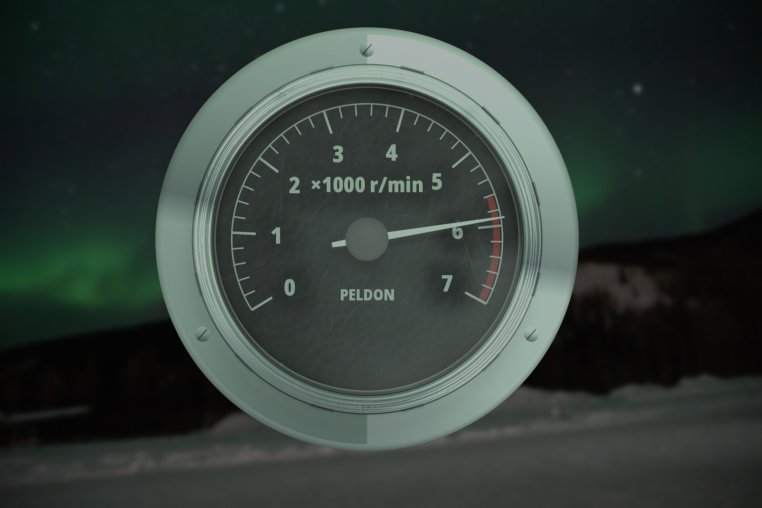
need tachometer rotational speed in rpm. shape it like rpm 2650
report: rpm 5900
